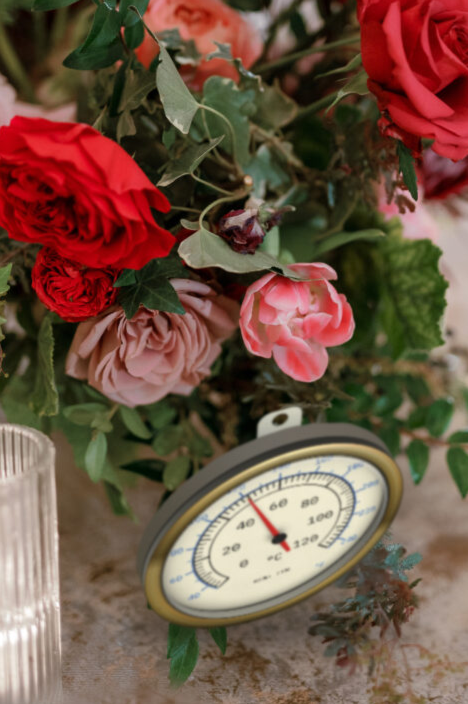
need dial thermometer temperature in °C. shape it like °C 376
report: °C 50
